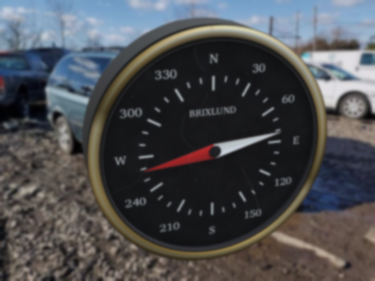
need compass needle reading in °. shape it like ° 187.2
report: ° 260
